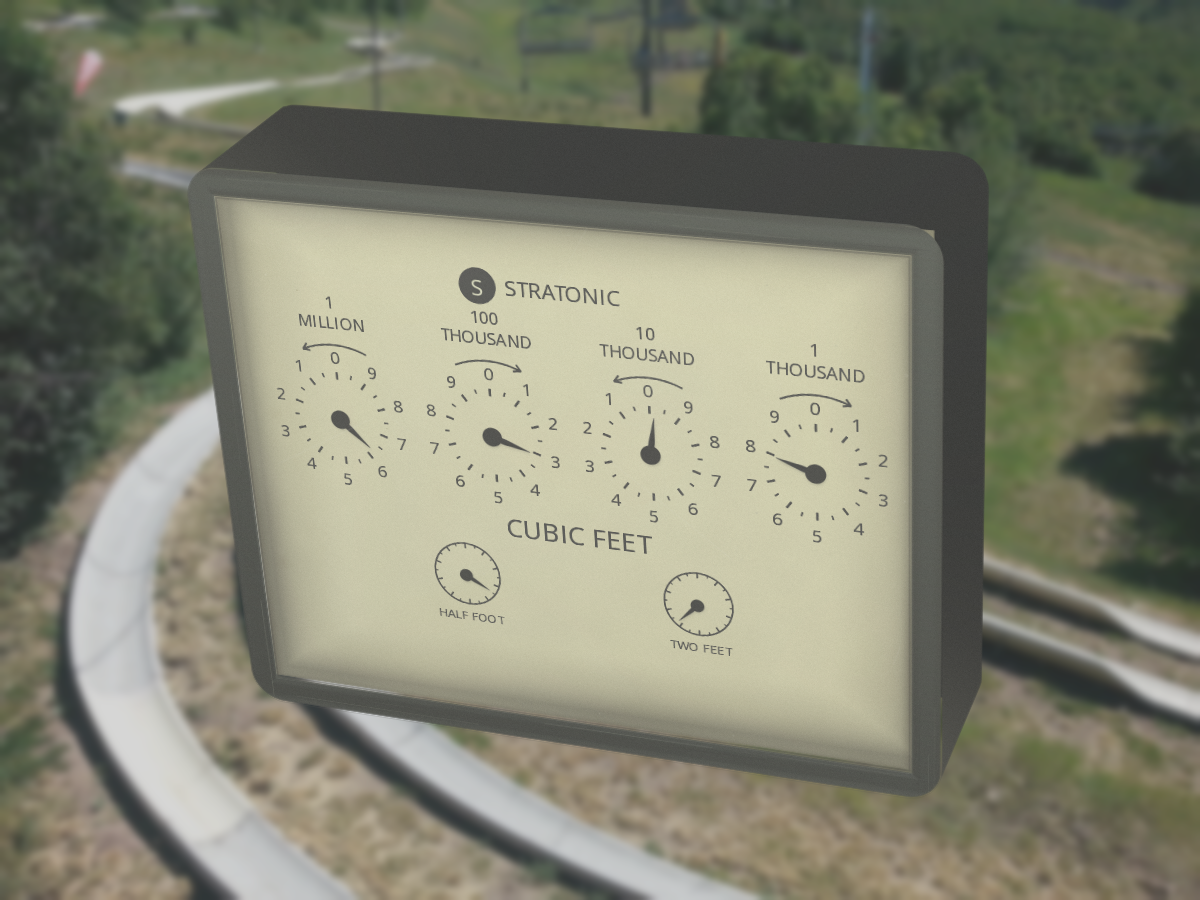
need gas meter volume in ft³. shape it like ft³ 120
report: ft³ 629800
